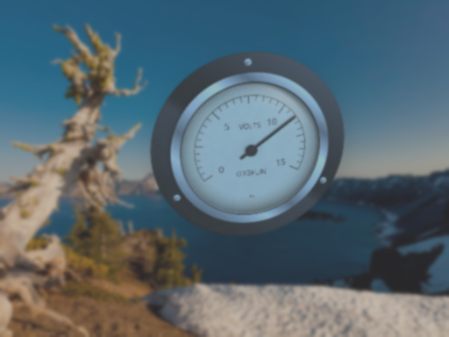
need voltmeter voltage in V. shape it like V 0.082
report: V 11
